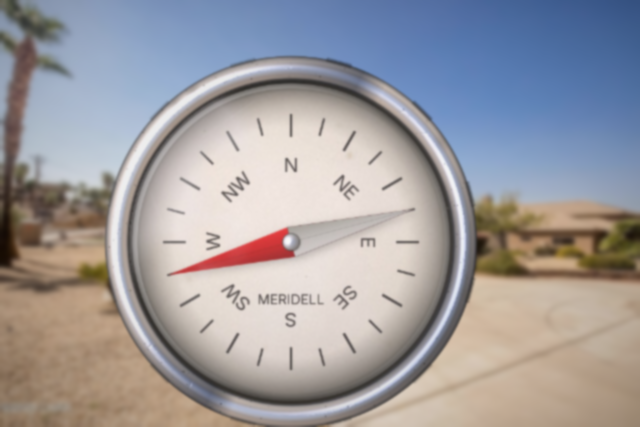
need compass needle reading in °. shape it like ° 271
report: ° 255
